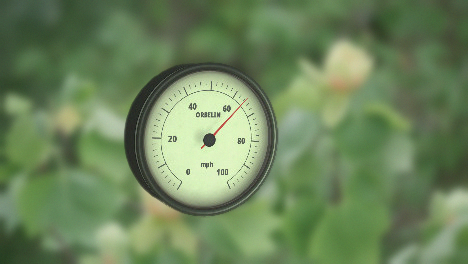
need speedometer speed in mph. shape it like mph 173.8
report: mph 64
